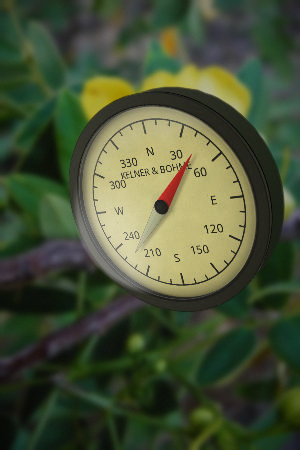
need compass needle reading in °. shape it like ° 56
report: ° 45
